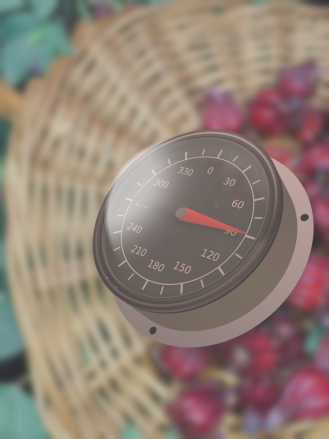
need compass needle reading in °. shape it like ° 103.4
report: ° 90
